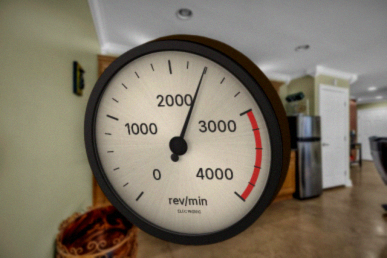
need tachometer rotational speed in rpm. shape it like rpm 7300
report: rpm 2400
